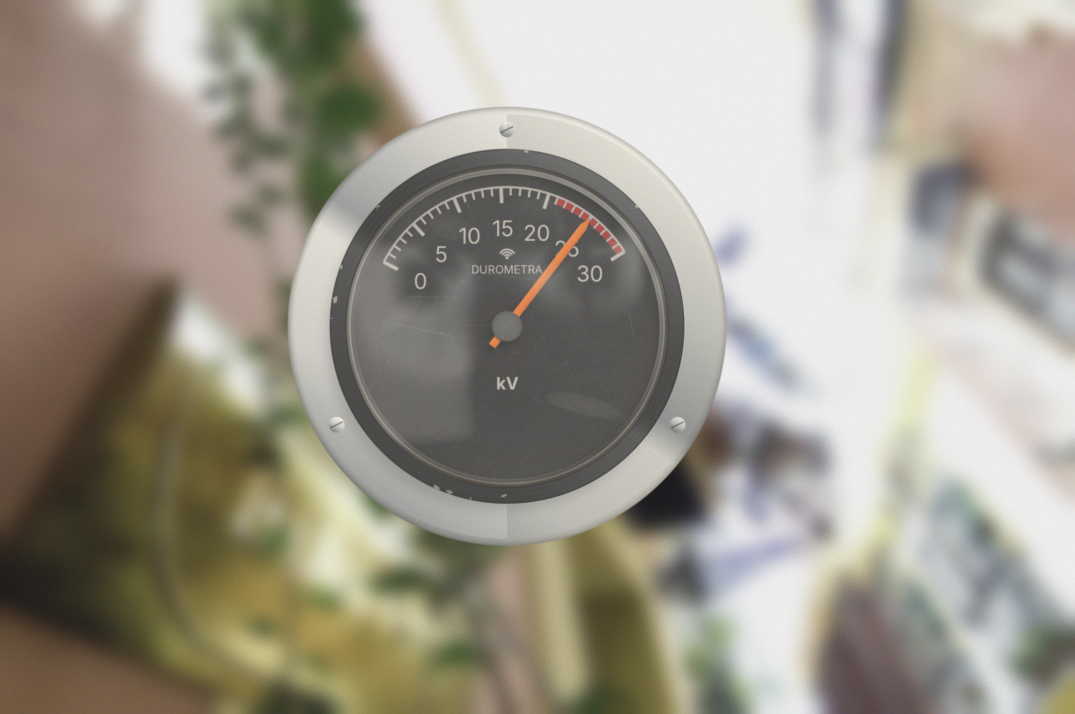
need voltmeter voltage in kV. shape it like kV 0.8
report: kV 25
